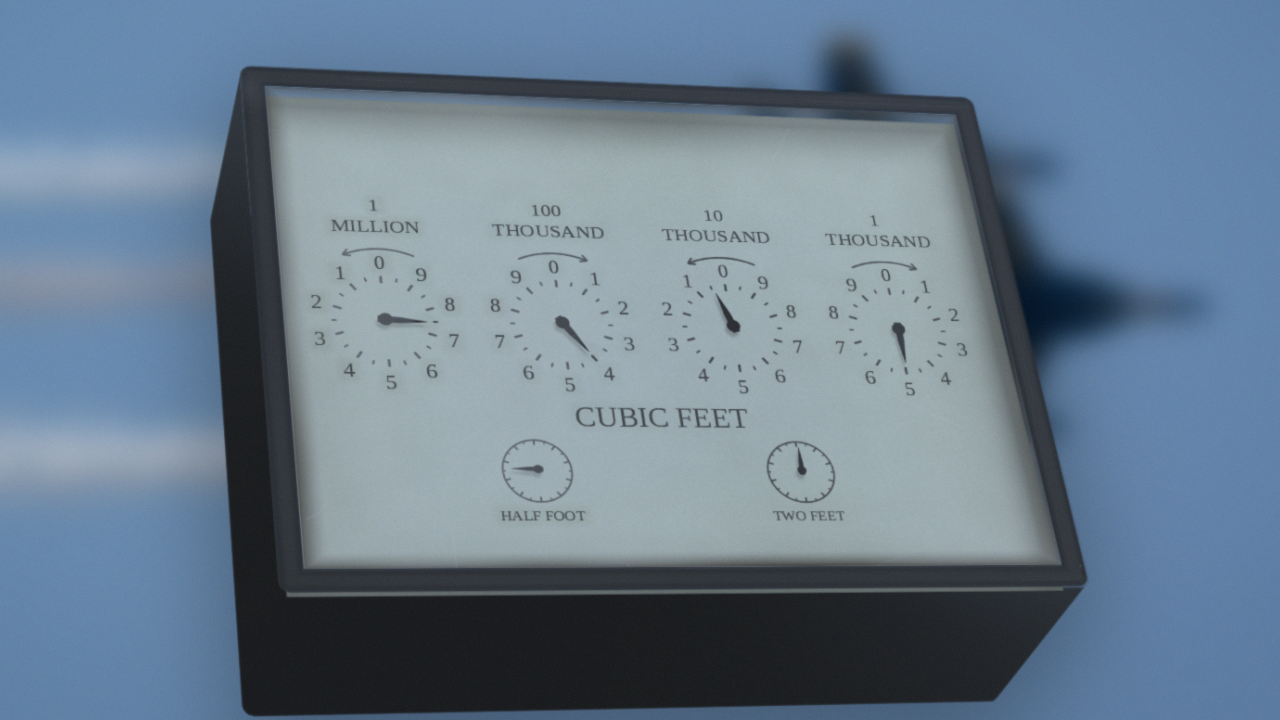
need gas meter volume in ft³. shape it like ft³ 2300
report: ft³ 740500
